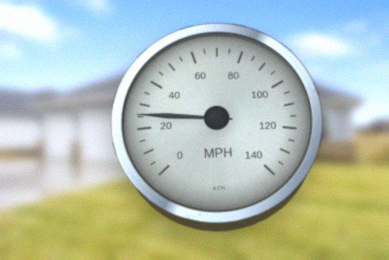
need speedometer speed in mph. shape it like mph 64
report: mph 25
